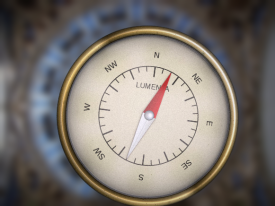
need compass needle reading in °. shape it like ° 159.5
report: ° 20
